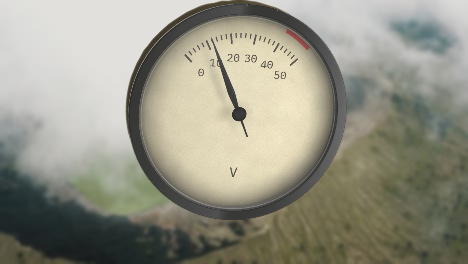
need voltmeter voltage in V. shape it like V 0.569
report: V 12
